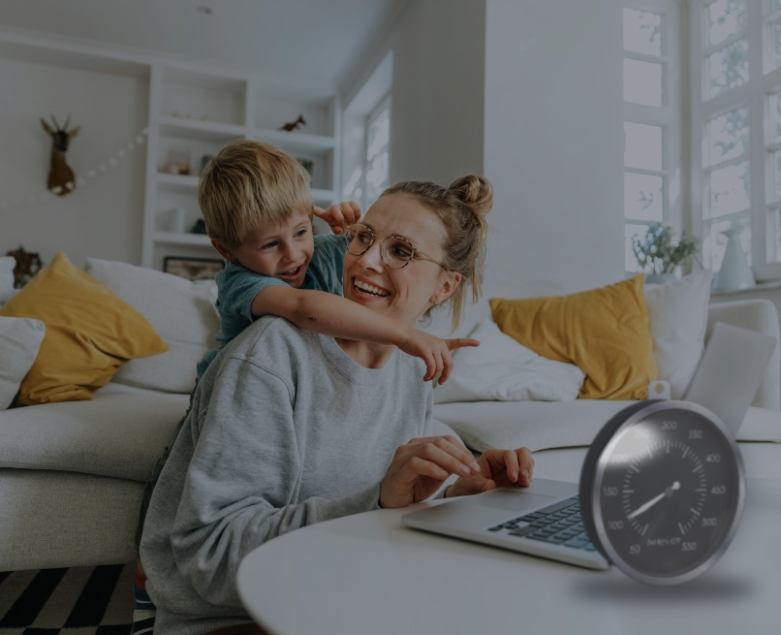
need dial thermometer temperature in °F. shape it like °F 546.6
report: °F 100
